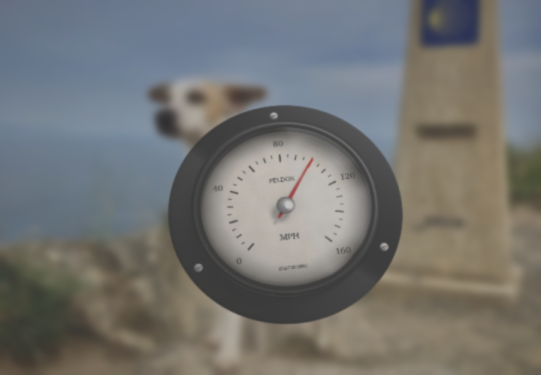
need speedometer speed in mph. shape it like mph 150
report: mph 100
